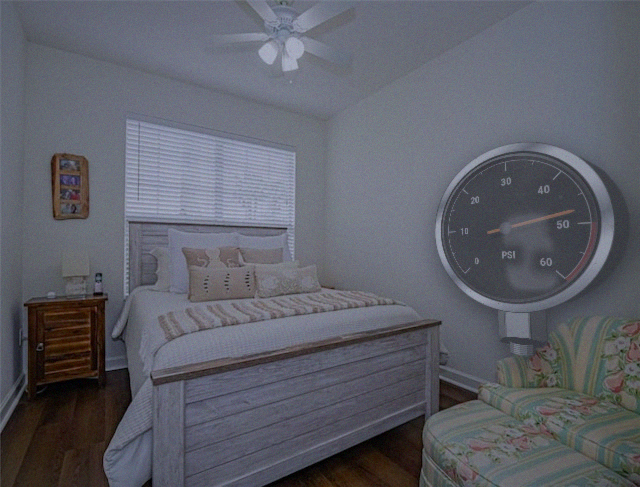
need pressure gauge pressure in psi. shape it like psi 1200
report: psi 47.5
